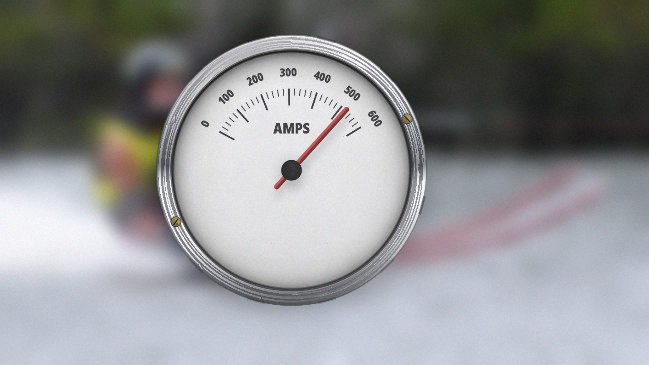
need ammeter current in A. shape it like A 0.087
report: A 520
